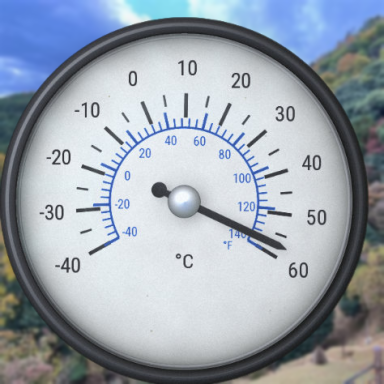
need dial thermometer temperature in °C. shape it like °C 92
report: °C 57.5
